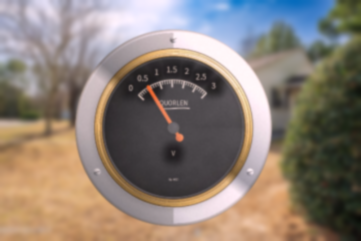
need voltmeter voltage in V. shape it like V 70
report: V 0.5
